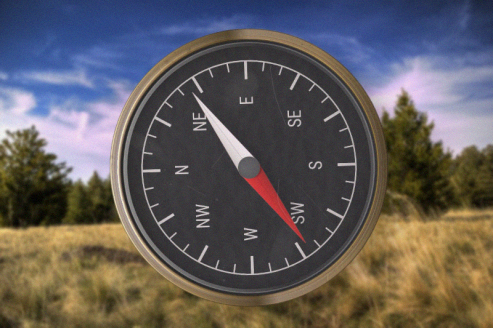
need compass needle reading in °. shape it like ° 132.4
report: ° 235
